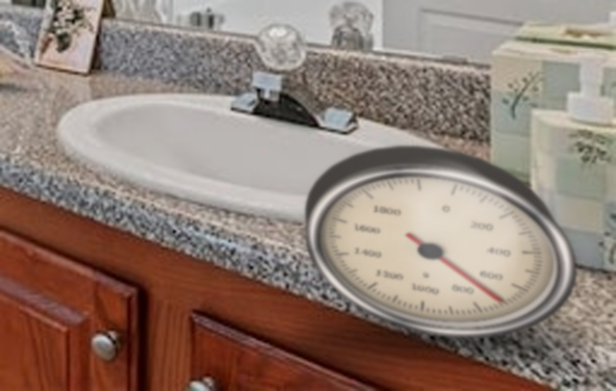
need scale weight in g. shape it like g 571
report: g 700
